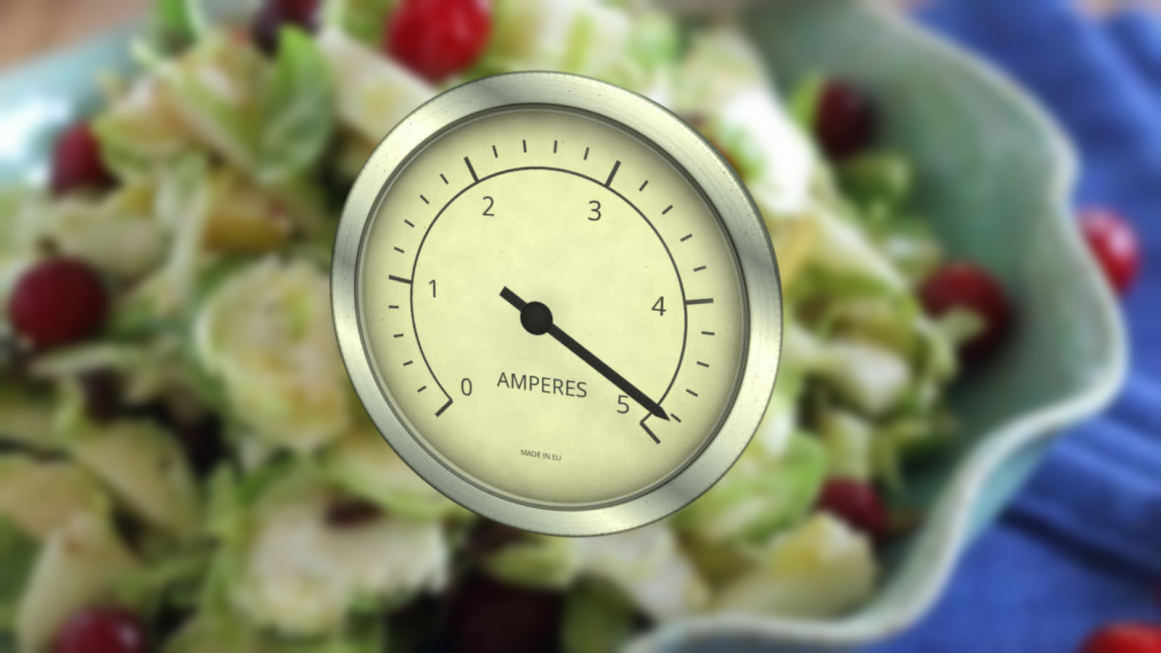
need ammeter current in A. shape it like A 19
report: A 4.8
